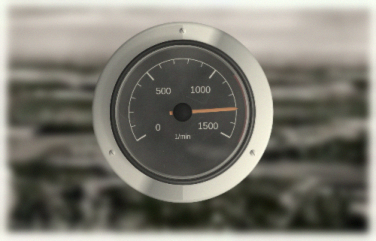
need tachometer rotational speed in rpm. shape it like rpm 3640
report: rpm 1300
